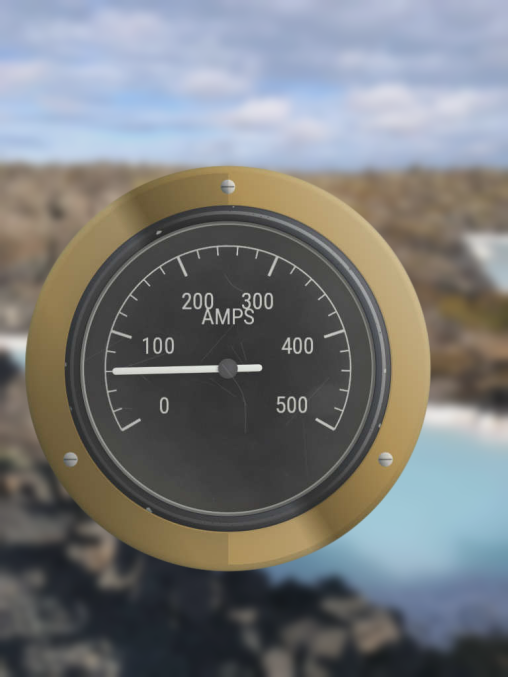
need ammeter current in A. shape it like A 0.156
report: A 60
